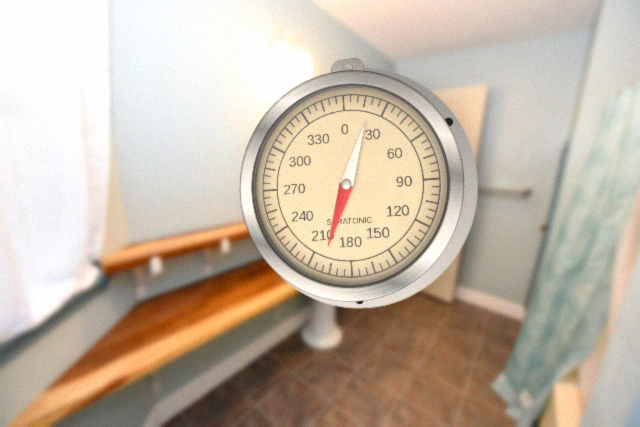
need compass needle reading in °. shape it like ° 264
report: ° 200
